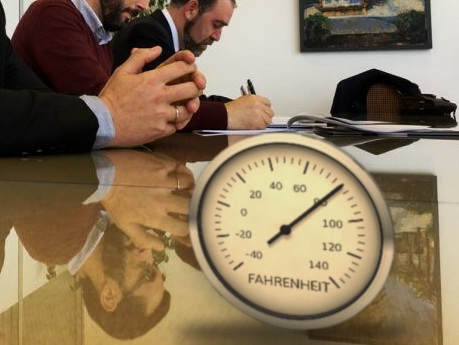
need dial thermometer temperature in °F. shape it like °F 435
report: °F 80
